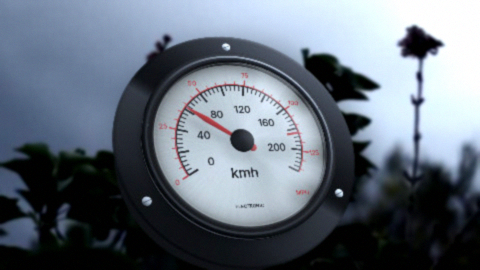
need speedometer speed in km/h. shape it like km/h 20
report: km/h 60
